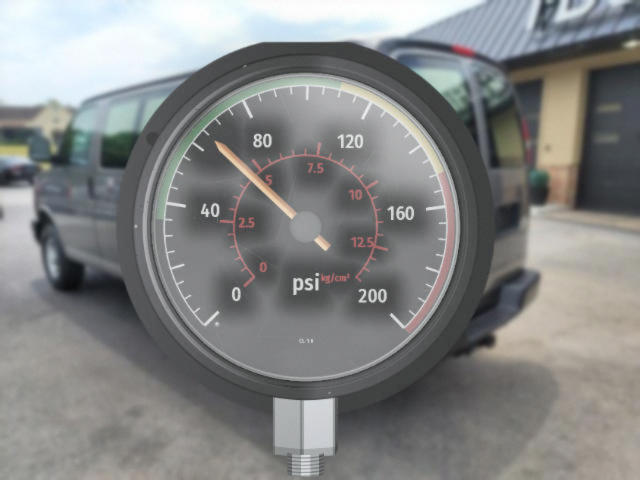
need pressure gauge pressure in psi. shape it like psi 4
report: psi 65
